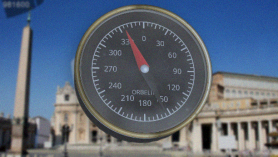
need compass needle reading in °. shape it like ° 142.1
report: ° 335
